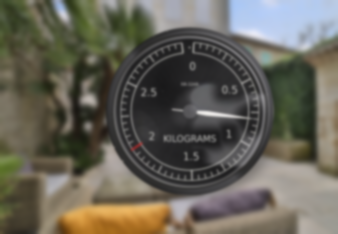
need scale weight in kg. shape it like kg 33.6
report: kg 0.8
